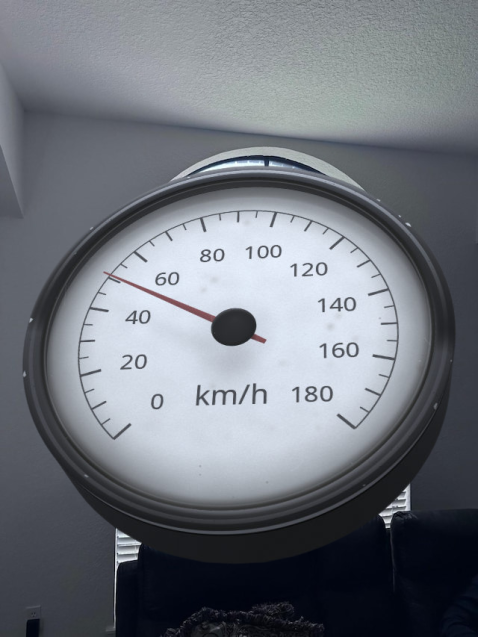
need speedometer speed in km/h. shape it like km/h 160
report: km/h 50
